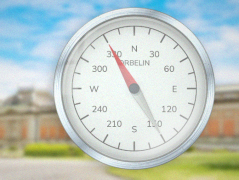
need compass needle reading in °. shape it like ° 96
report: ° 330
